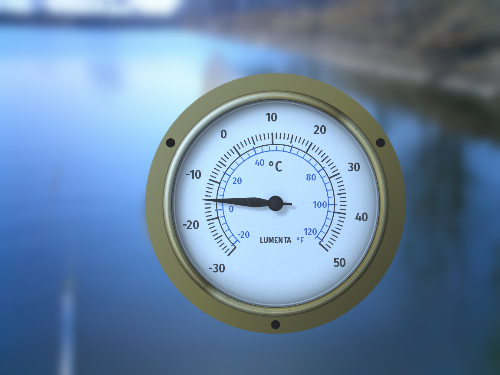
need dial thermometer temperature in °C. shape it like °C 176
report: °C -15
